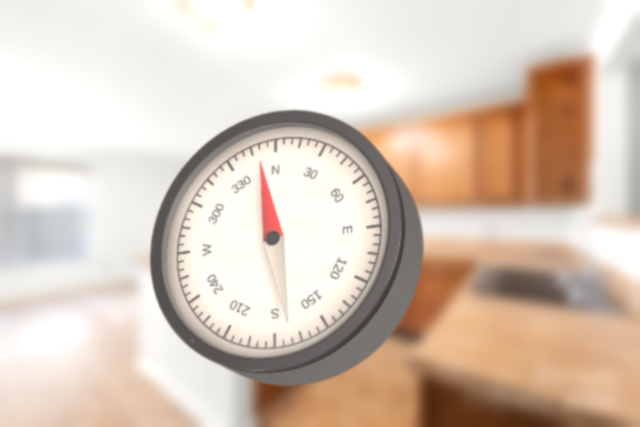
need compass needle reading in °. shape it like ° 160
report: ° 350
